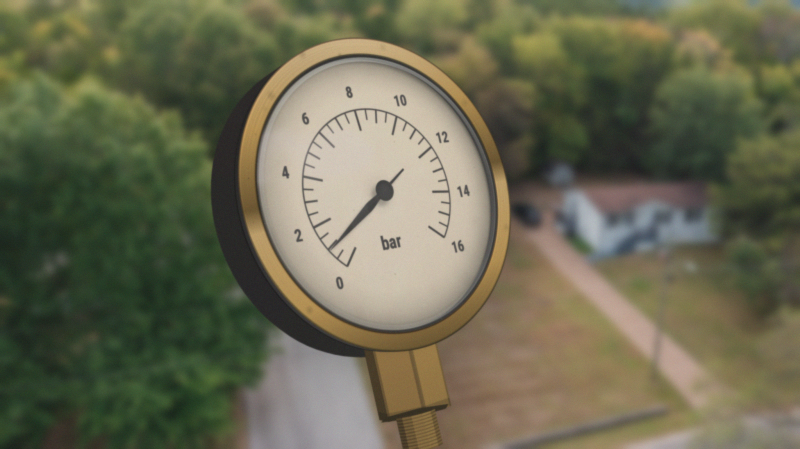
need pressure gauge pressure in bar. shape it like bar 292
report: bar 1
